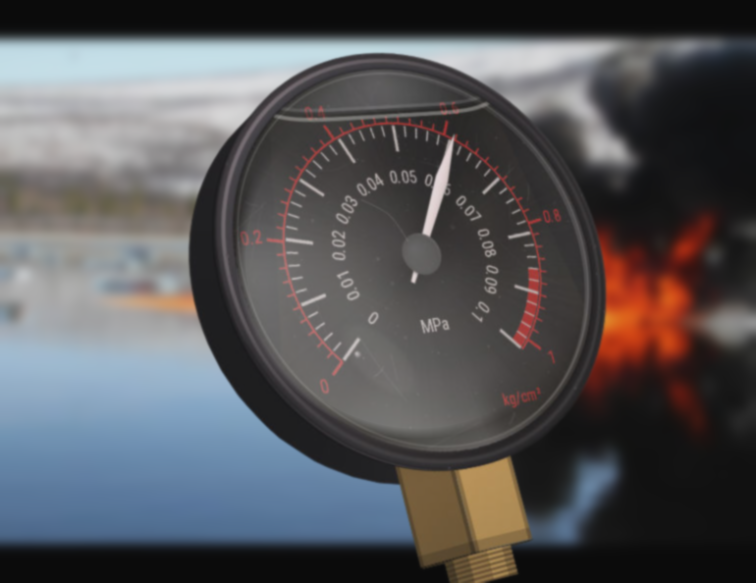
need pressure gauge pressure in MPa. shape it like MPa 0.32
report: MPa 0.06
